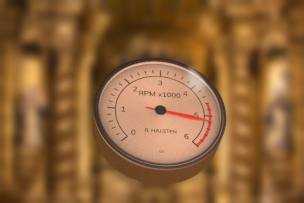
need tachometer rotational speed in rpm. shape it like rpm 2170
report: rpm 5200
